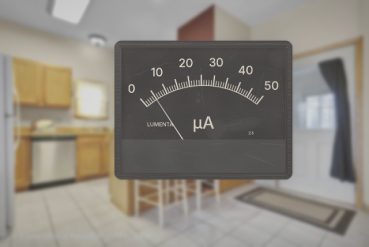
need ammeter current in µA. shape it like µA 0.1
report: µA 5
